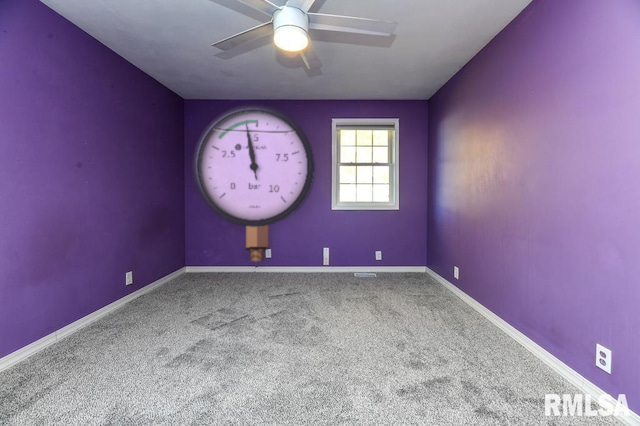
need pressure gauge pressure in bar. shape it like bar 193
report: bar 4.5
